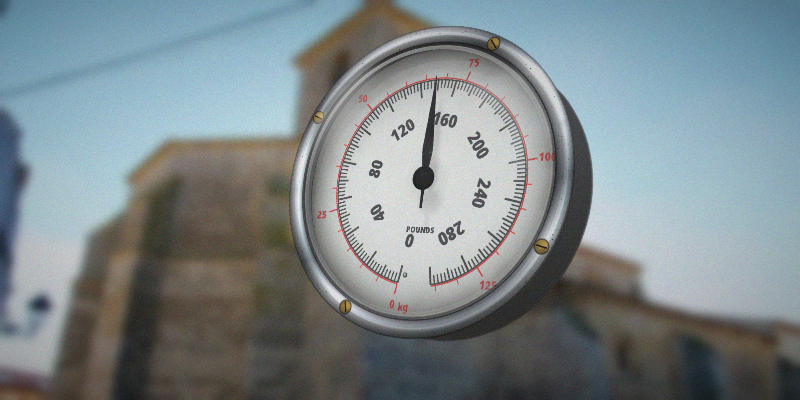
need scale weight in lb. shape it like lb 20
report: lb 150
